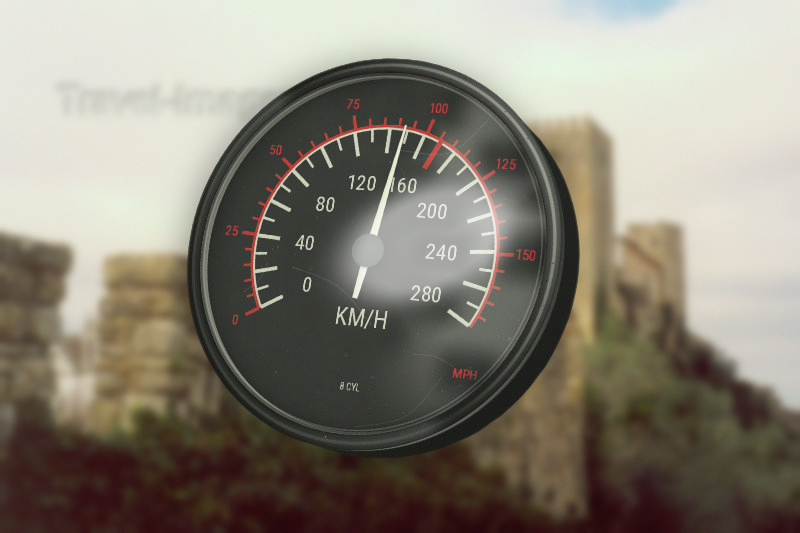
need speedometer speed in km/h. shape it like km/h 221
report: km/h 150
